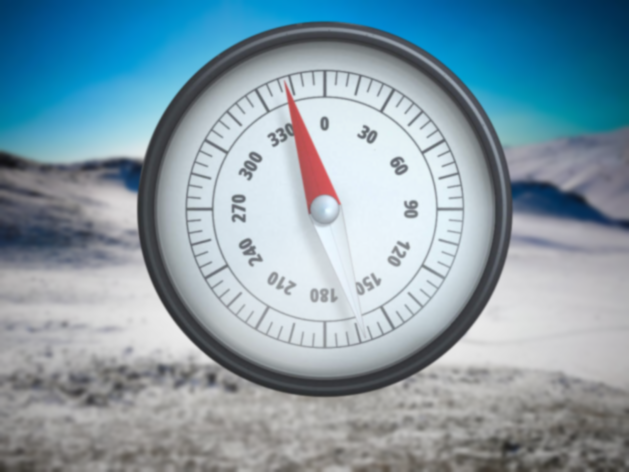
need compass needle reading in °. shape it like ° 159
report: ° 342.5
